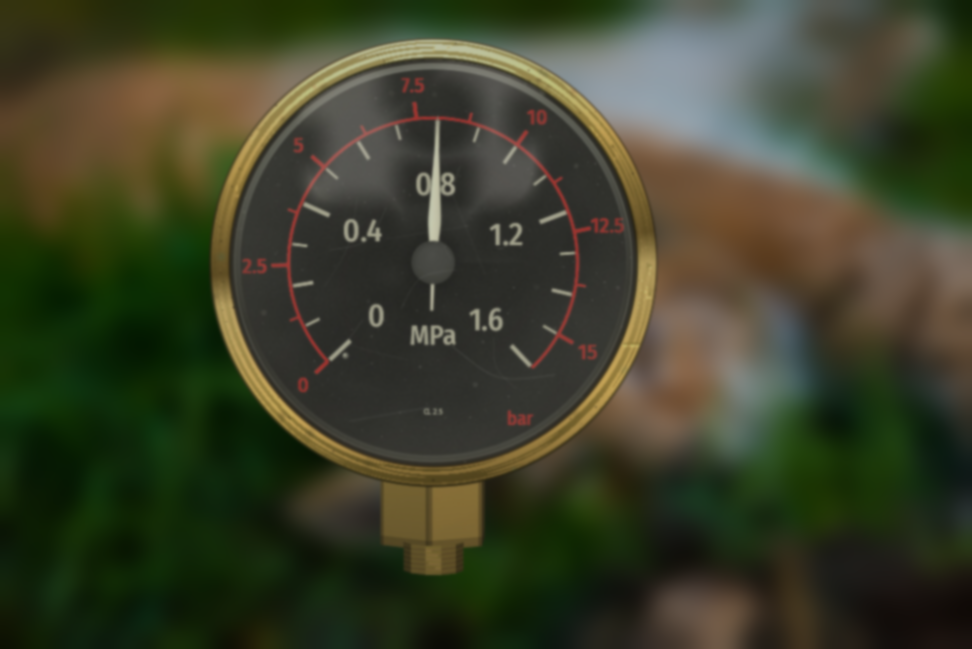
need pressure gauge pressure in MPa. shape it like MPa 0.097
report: MPa 0.8
